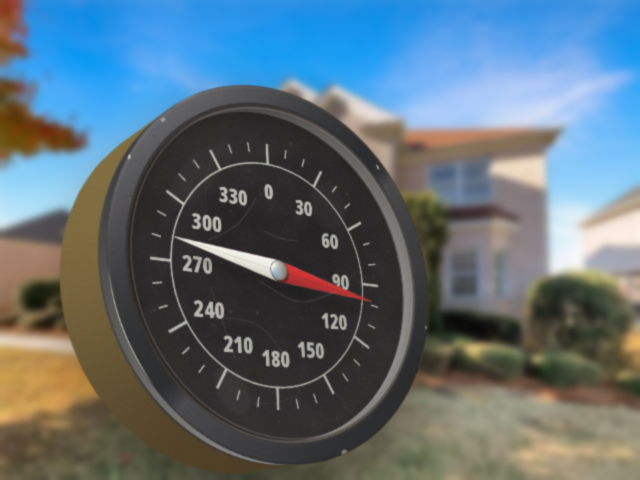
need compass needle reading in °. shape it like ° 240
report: ° 100
